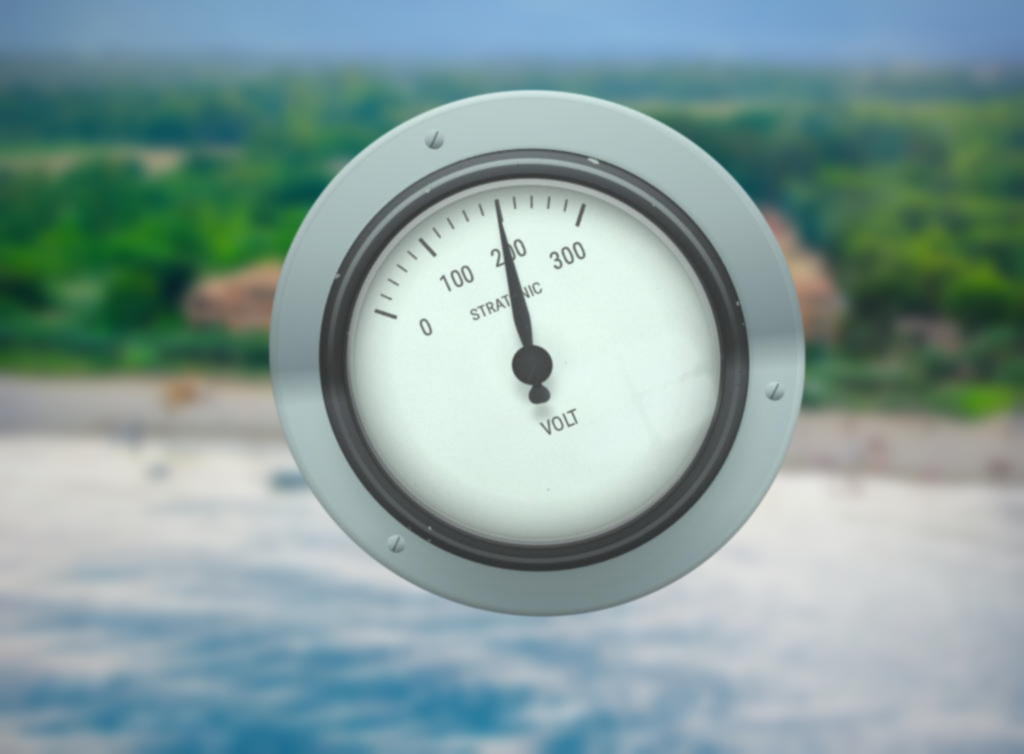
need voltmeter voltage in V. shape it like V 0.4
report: V 200
